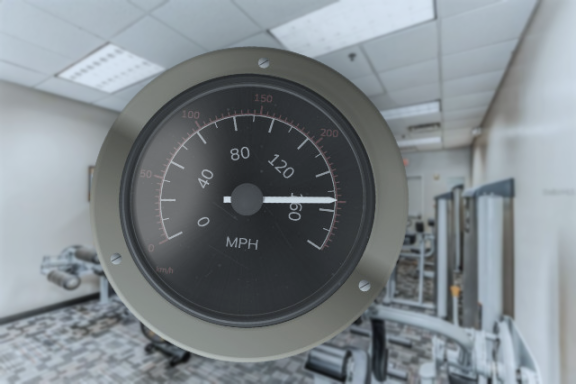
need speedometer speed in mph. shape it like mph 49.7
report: mph 155
